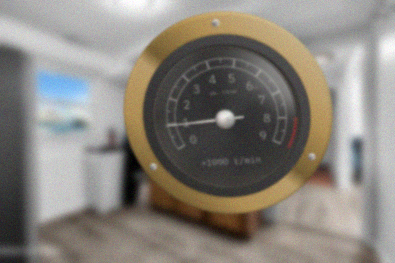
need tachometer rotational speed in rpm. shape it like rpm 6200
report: rpm 1000
